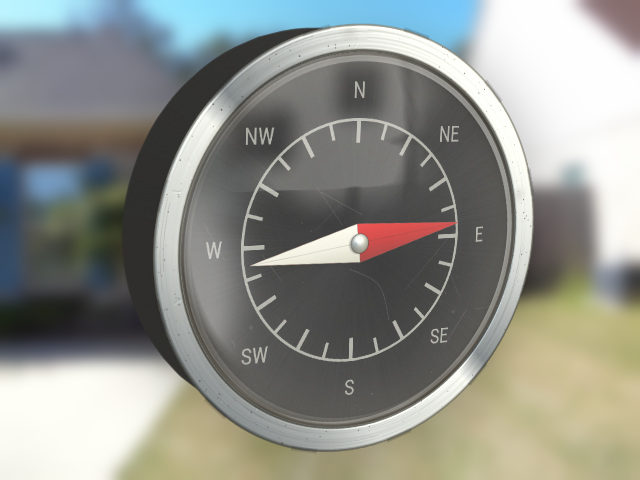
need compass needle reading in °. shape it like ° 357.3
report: ° 82.5
